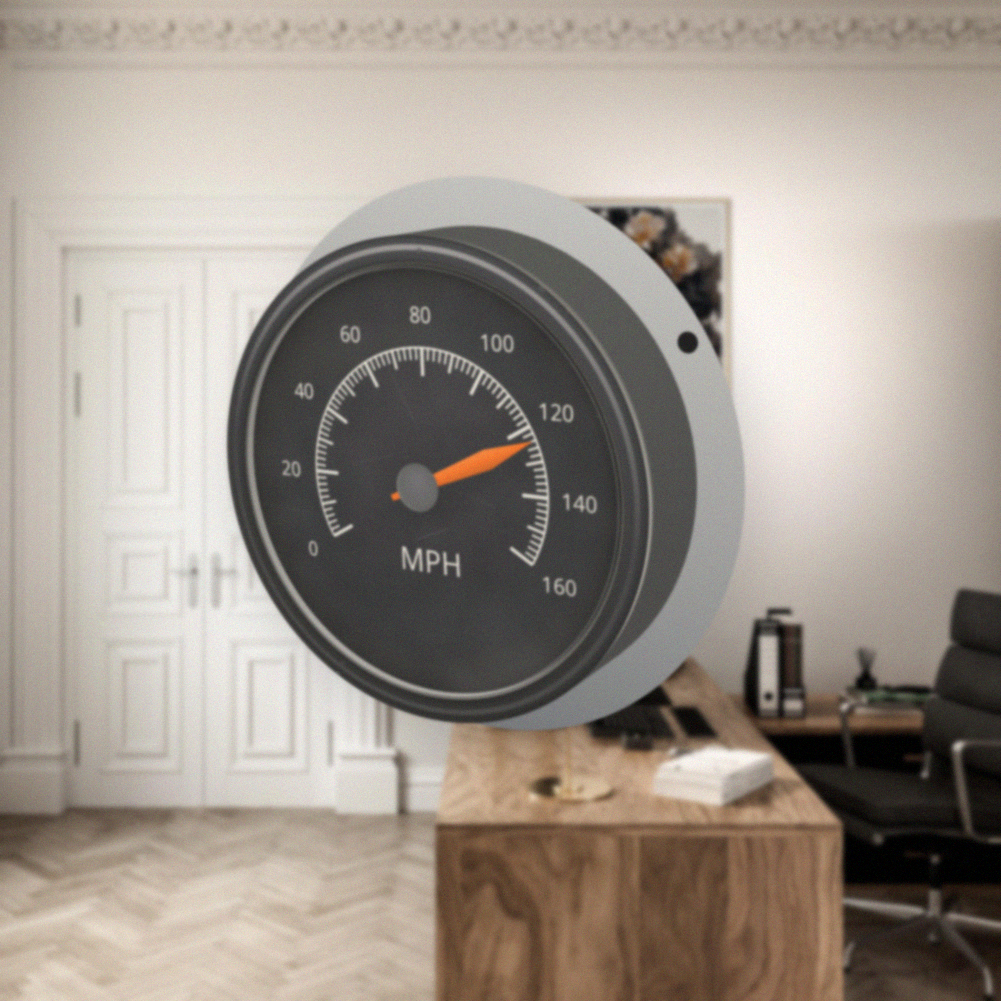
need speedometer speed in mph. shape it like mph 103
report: mph 124
